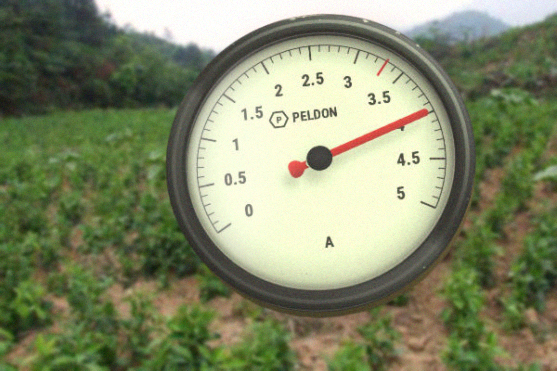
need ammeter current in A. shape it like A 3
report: A 4
